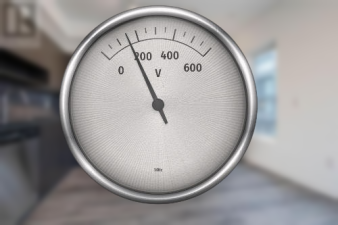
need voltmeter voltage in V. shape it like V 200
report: V 150
